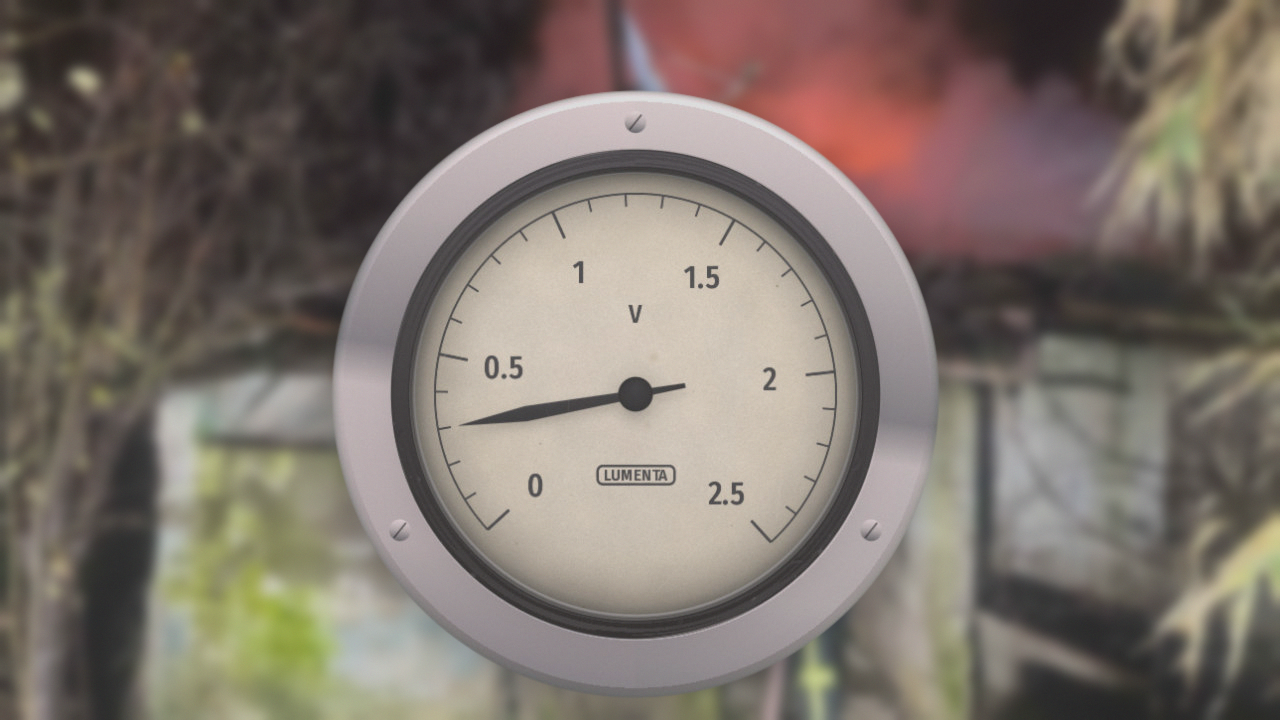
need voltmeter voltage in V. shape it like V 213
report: V 0.3
